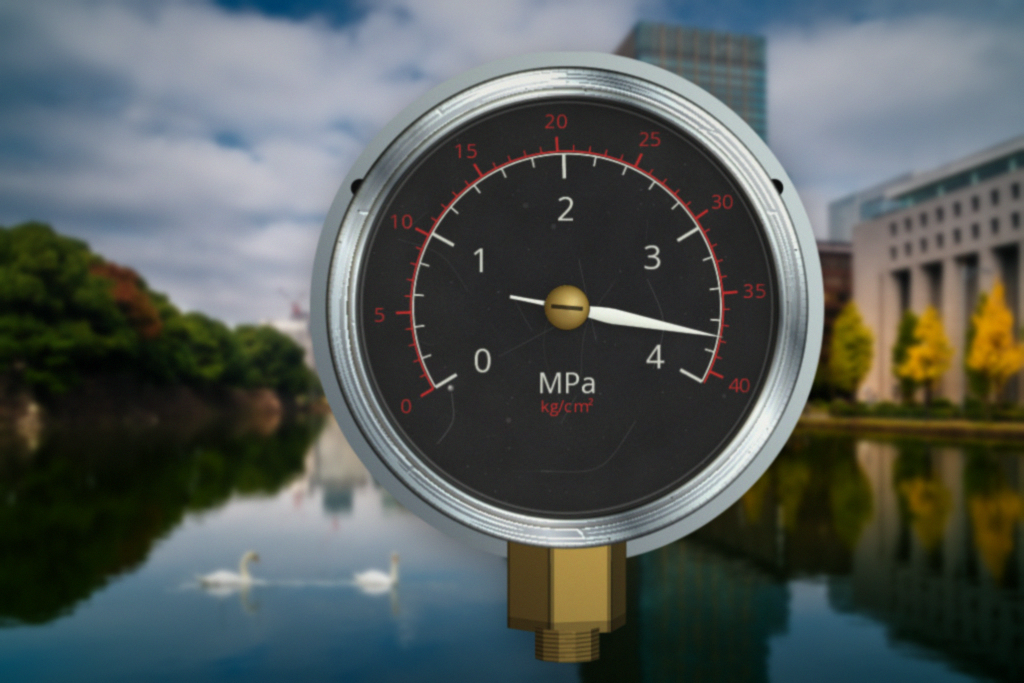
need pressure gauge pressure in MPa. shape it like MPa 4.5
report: MPa 3.7
